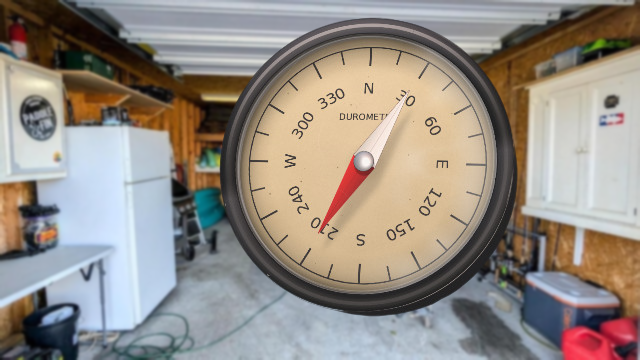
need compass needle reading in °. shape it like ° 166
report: ° 210
